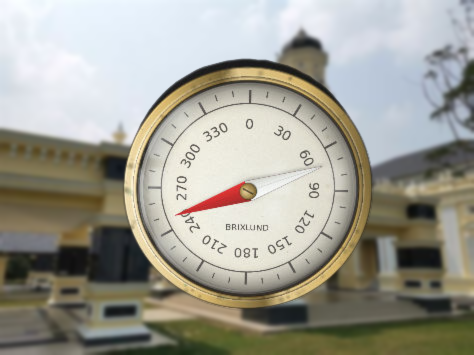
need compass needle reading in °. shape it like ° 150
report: ° 250
